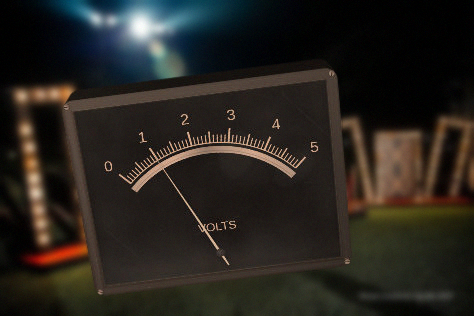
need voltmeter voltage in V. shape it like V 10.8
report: V 1
